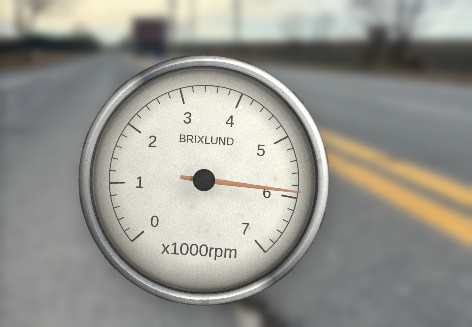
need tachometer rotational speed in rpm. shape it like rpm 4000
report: rpm 5900
